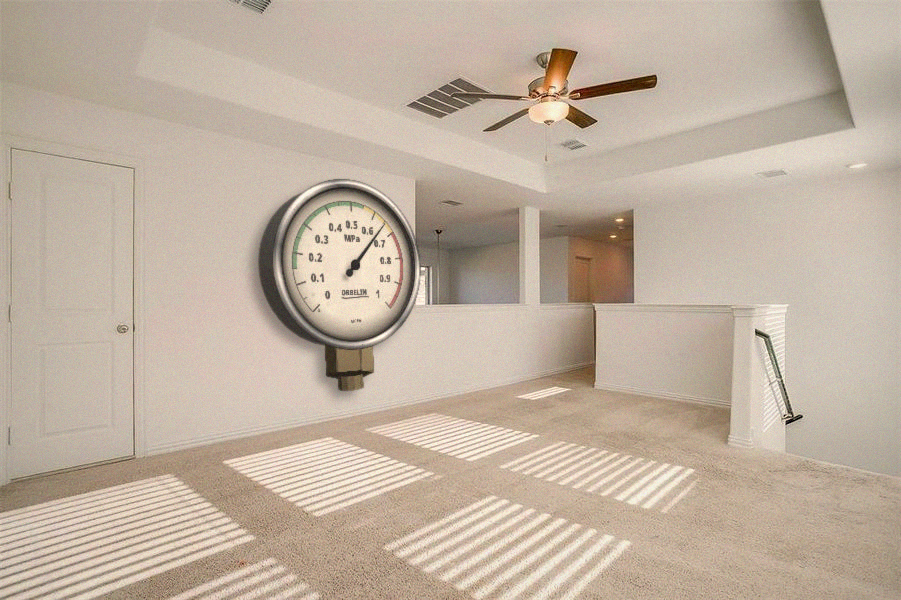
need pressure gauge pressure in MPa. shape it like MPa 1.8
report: MPa 0.65
